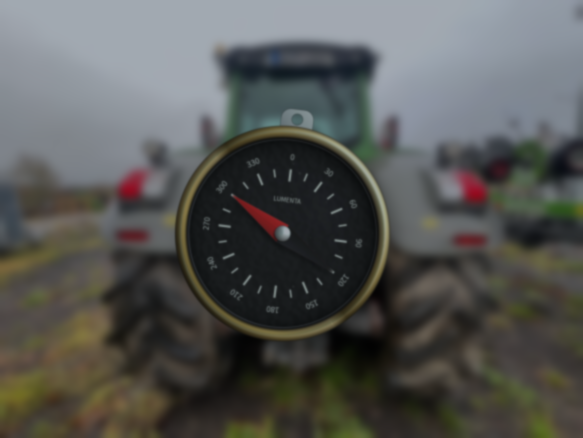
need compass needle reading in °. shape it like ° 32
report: ° 300
